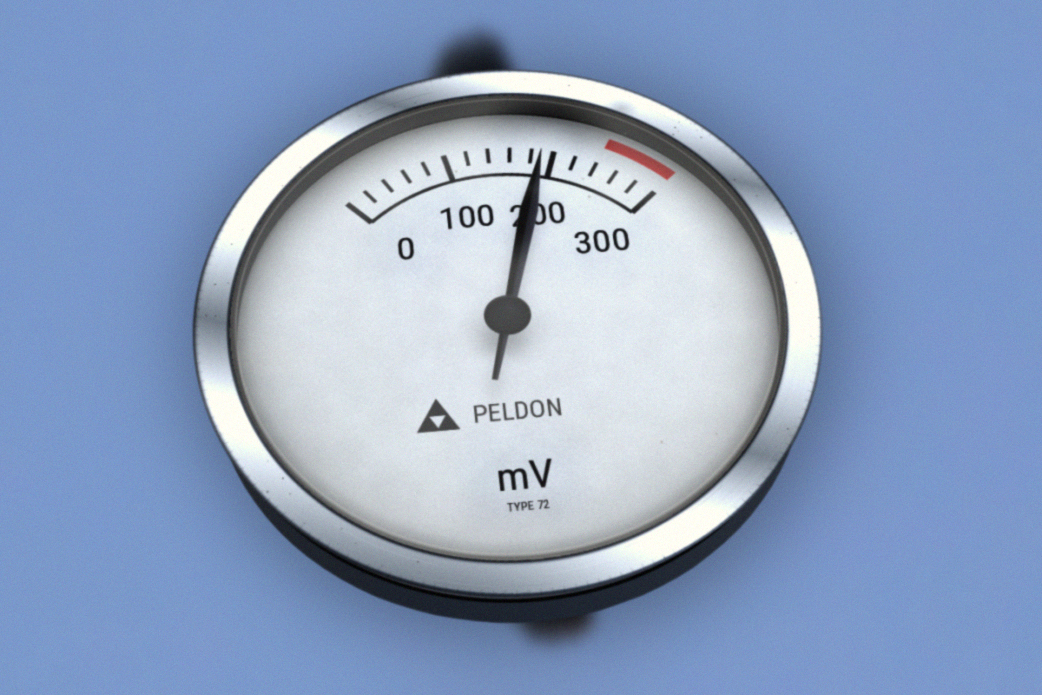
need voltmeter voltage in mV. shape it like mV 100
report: mV 190
